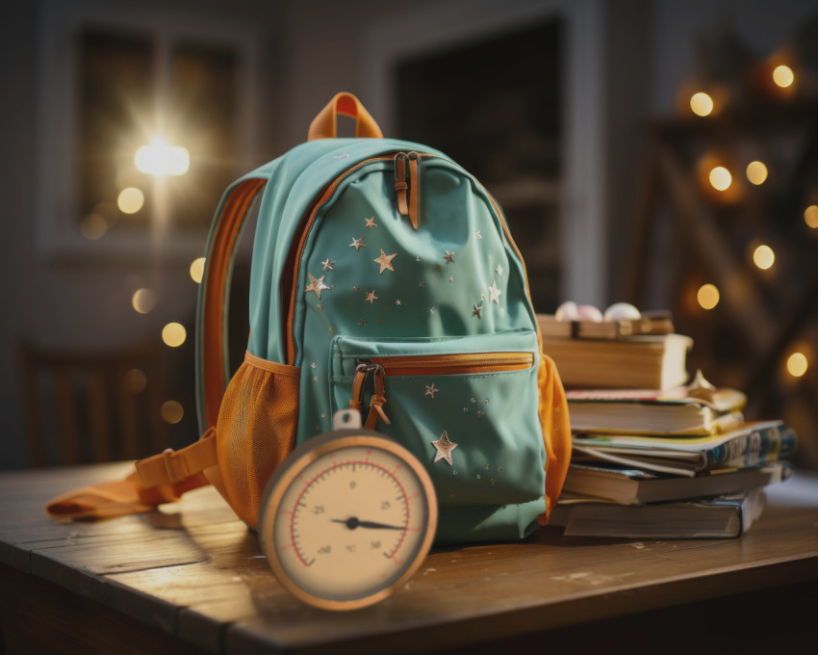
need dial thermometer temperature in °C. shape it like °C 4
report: °C 37.5
